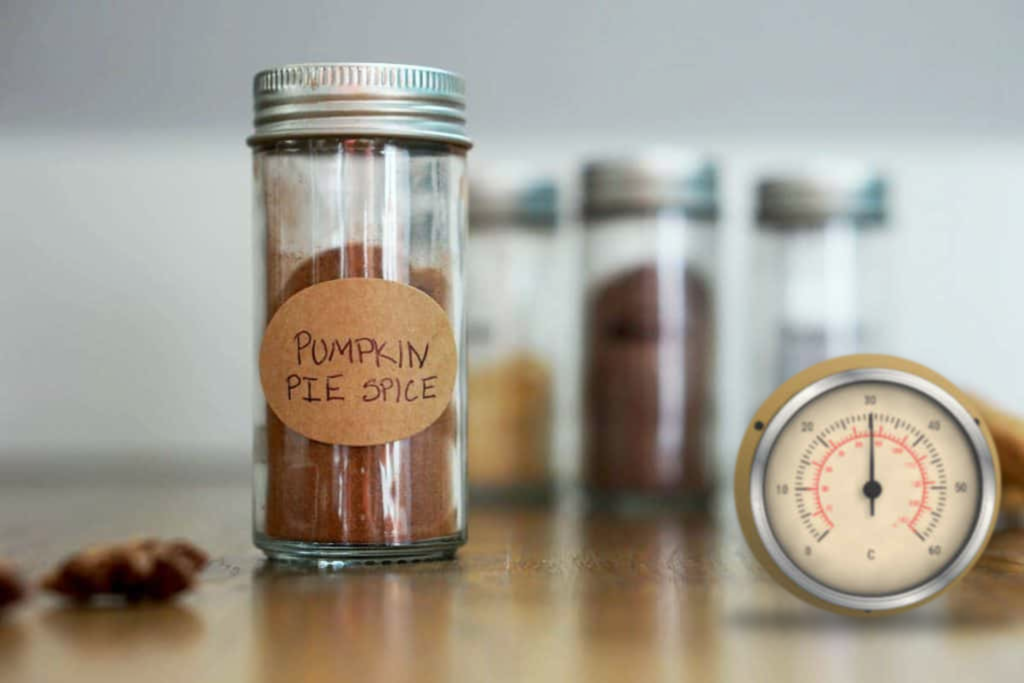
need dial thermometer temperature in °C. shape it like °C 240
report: °C 30
